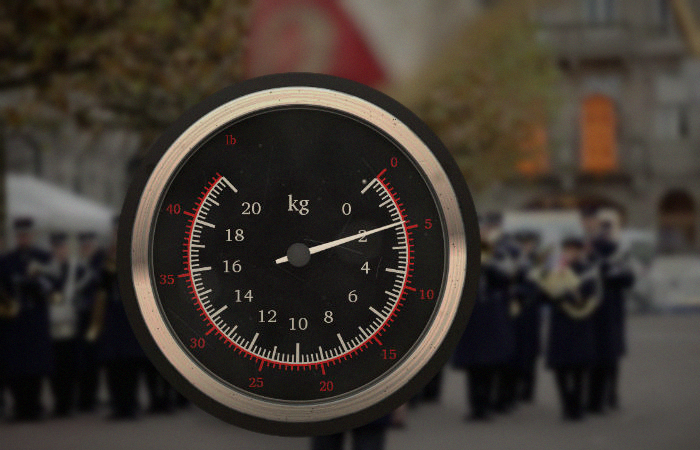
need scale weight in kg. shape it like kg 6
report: kg 2
